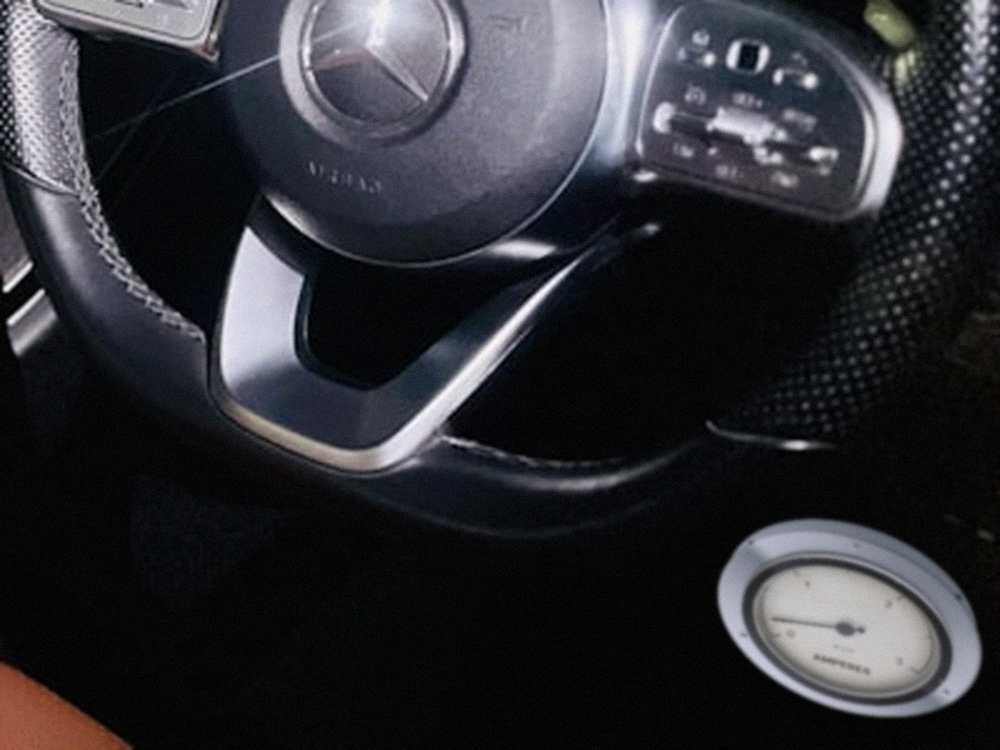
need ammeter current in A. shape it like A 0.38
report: A 0.25
